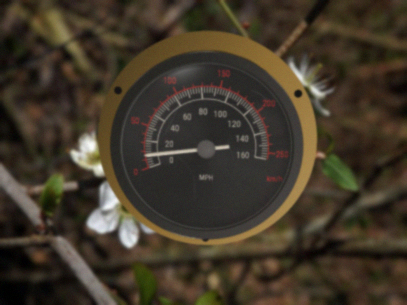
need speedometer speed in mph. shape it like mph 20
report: mph 10
